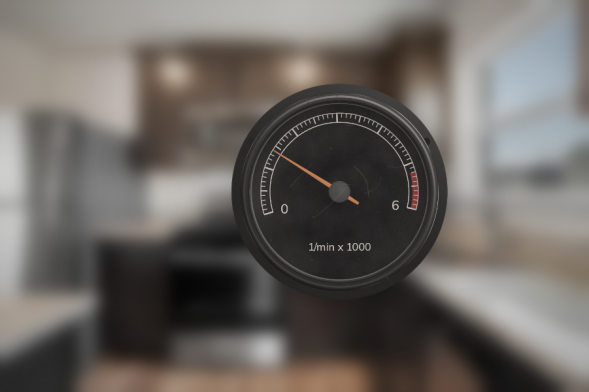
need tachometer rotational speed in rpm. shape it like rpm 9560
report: rpm 1400
